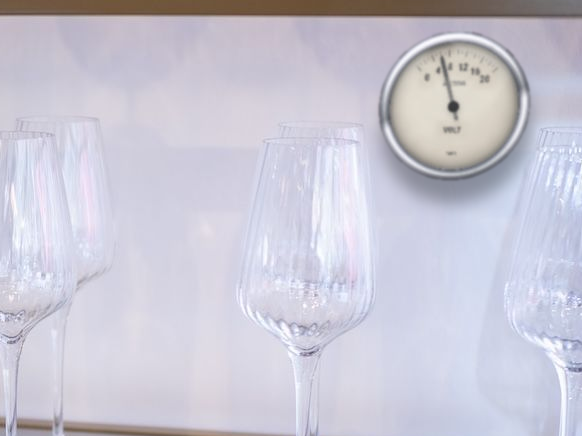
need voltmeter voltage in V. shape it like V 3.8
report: V 6
